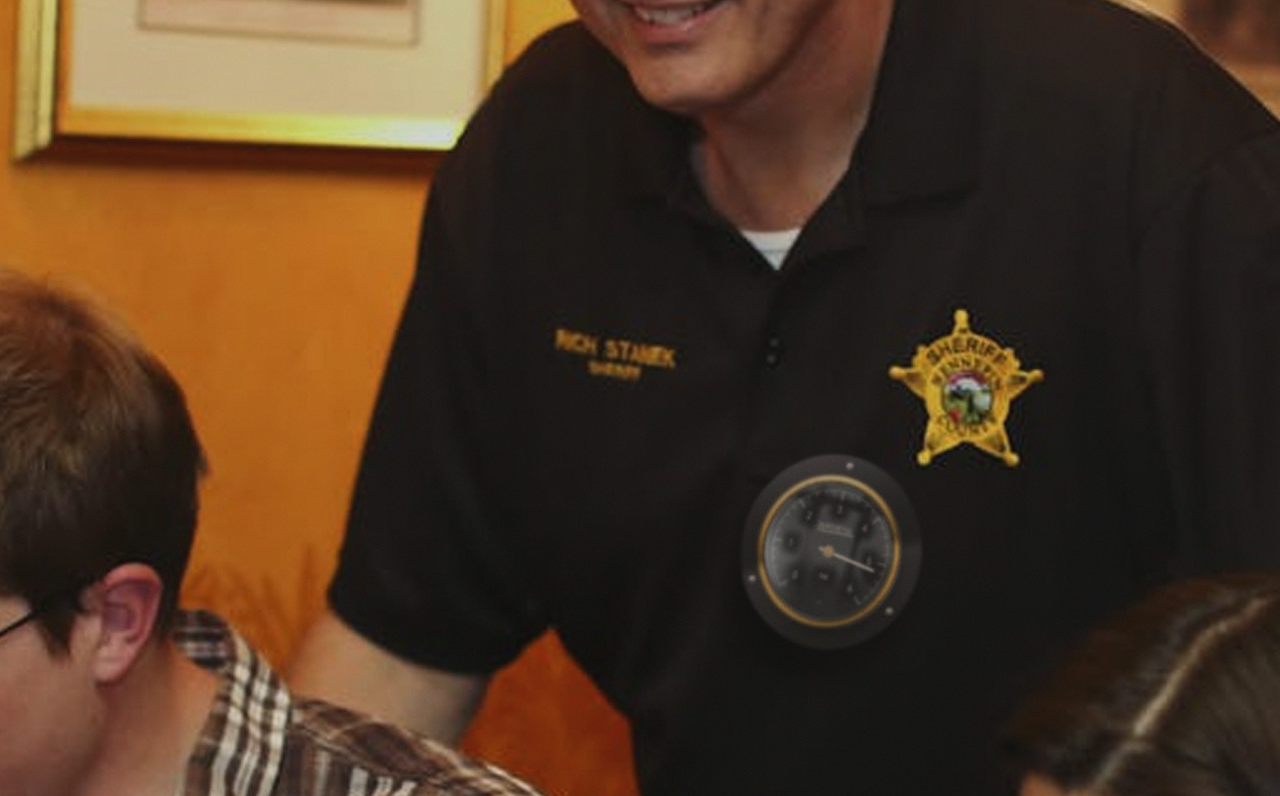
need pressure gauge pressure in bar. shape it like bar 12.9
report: bar 5.2
